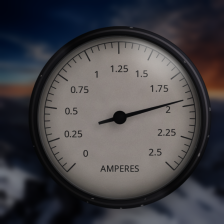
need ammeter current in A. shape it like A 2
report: A 1.95
